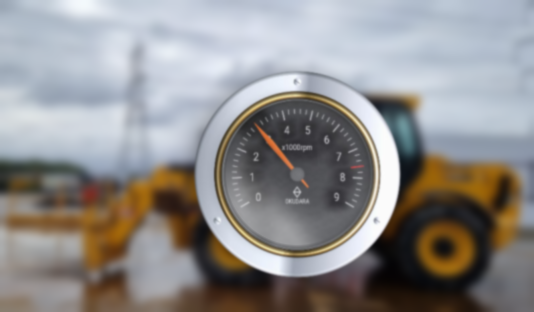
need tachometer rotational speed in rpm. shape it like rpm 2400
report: rpm 3000
